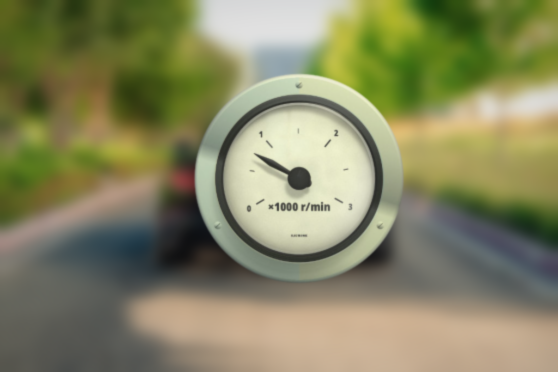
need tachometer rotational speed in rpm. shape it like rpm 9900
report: rpm 750
